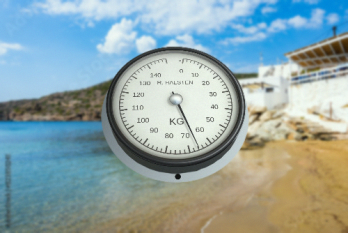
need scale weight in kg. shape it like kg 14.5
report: kg 66
